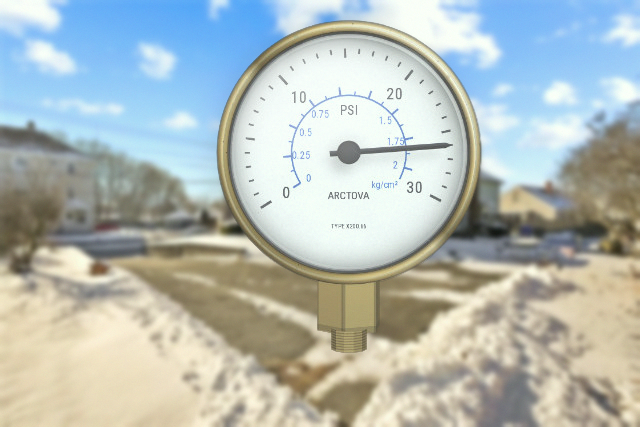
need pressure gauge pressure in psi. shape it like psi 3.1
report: psi 26
